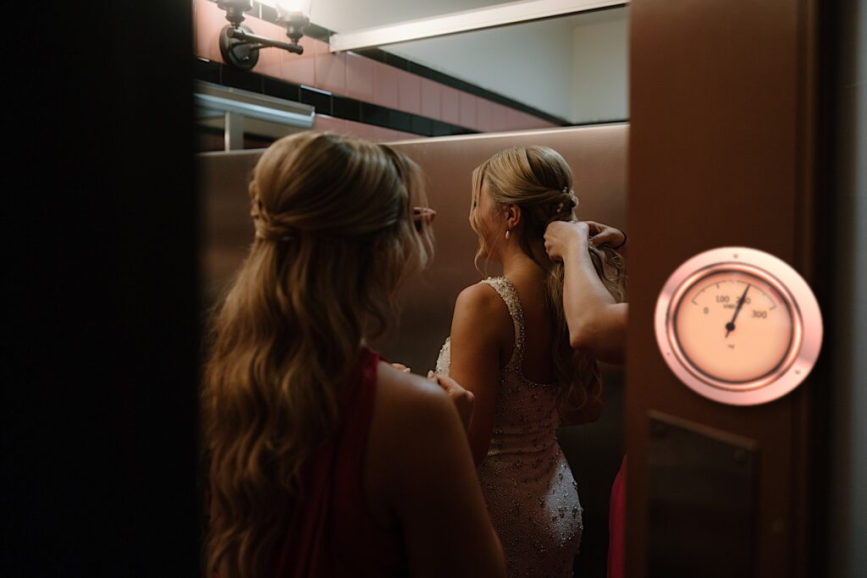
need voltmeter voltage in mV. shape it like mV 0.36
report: mV 200
